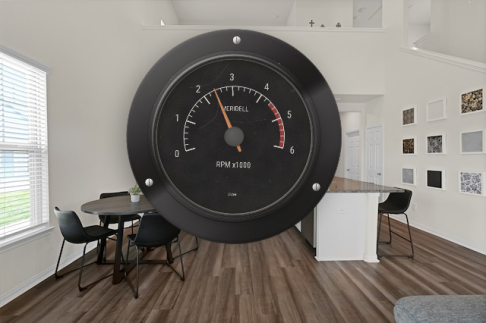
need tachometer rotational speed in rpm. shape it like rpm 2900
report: rpm 2400
